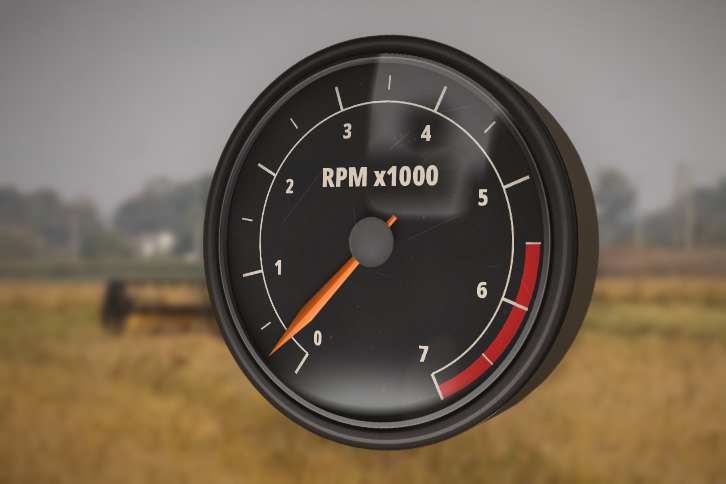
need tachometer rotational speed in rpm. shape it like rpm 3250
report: rpm 250
